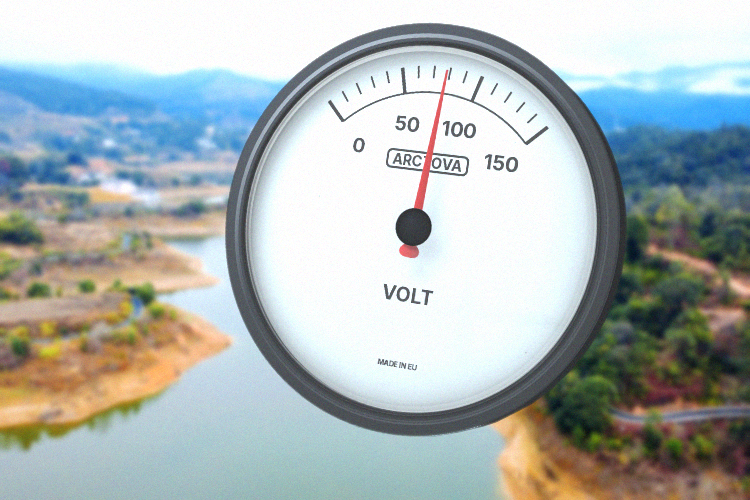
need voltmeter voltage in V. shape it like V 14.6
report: V 80
